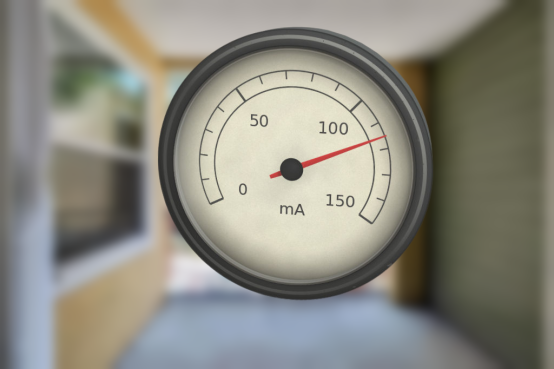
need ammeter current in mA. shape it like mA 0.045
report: mA 115
